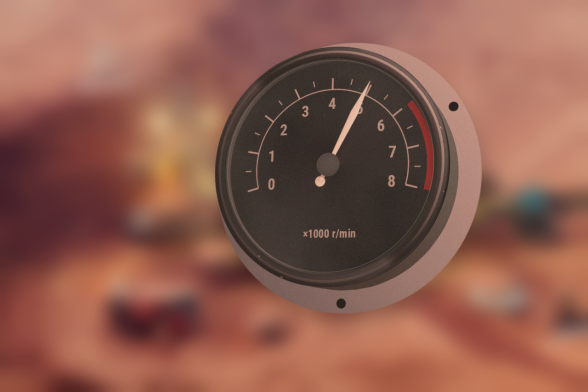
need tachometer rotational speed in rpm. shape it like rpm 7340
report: rpm 5000
